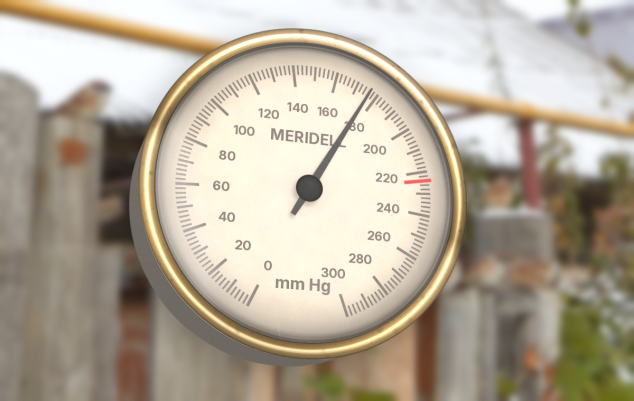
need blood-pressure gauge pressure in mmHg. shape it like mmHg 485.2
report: mmHg 176
